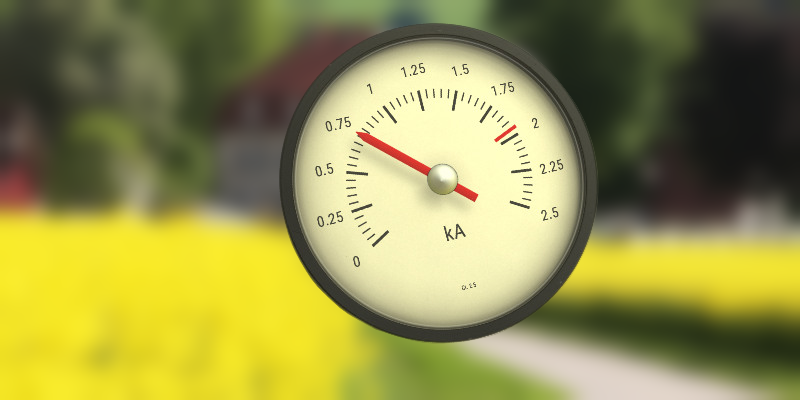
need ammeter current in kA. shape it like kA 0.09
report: kA 0.75
